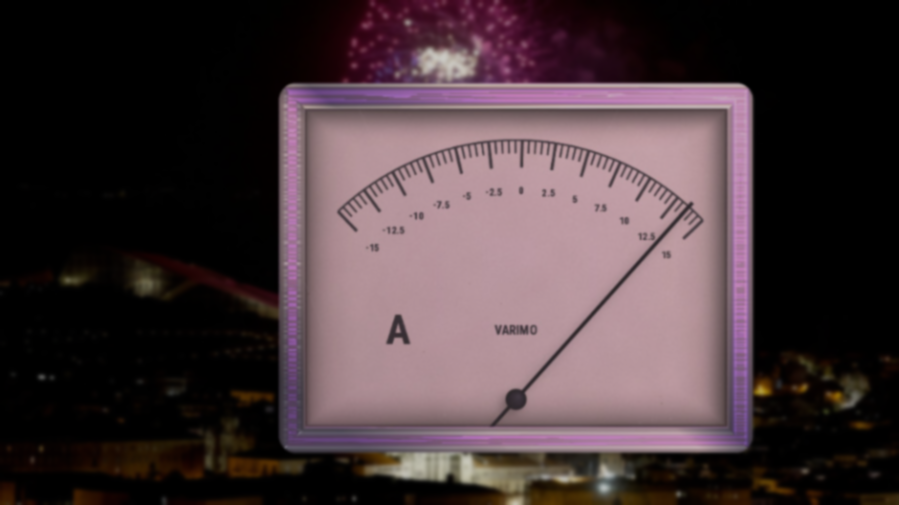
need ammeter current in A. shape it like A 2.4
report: A 13.5
